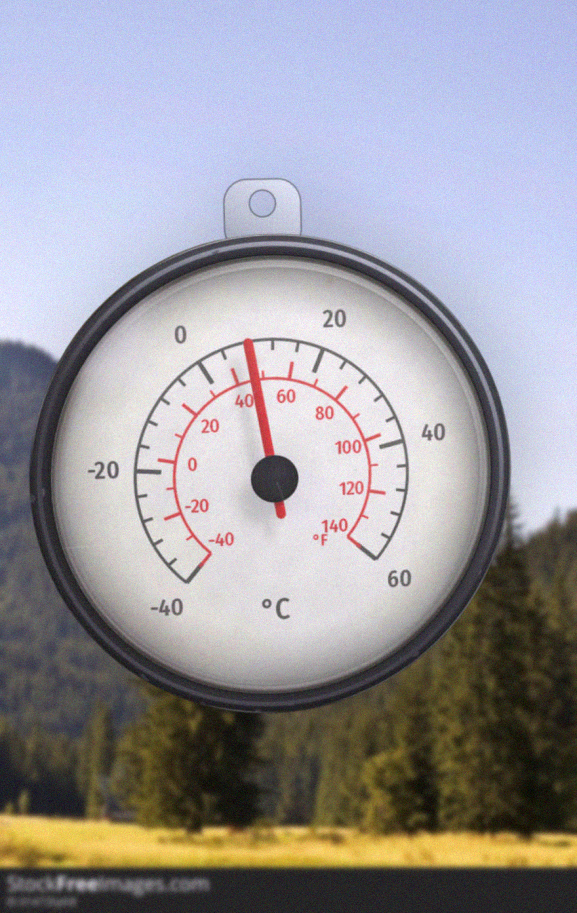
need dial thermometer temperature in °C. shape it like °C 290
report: °C 8
